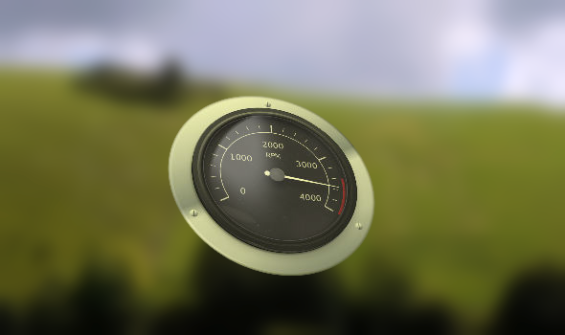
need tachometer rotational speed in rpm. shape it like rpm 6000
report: rpm 3600
